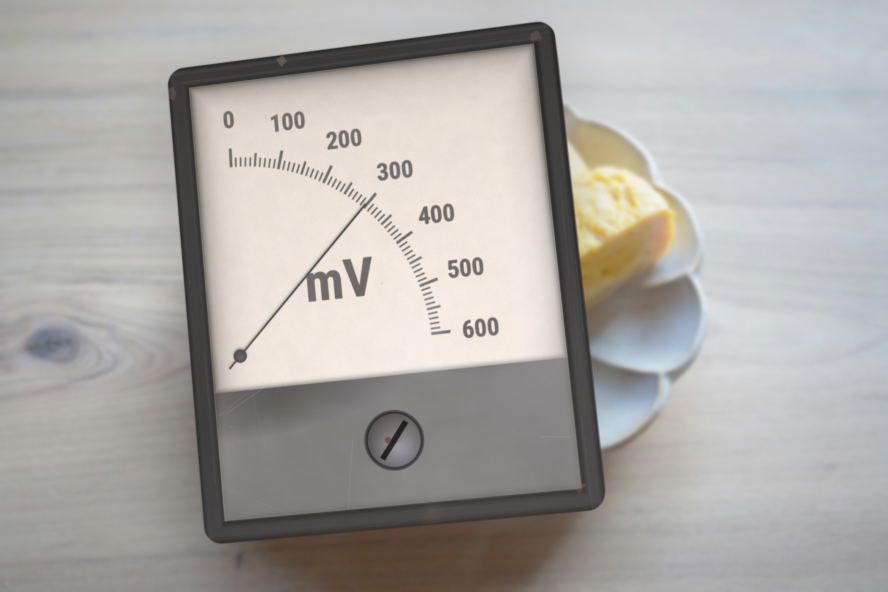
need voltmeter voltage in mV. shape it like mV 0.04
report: mV 300
